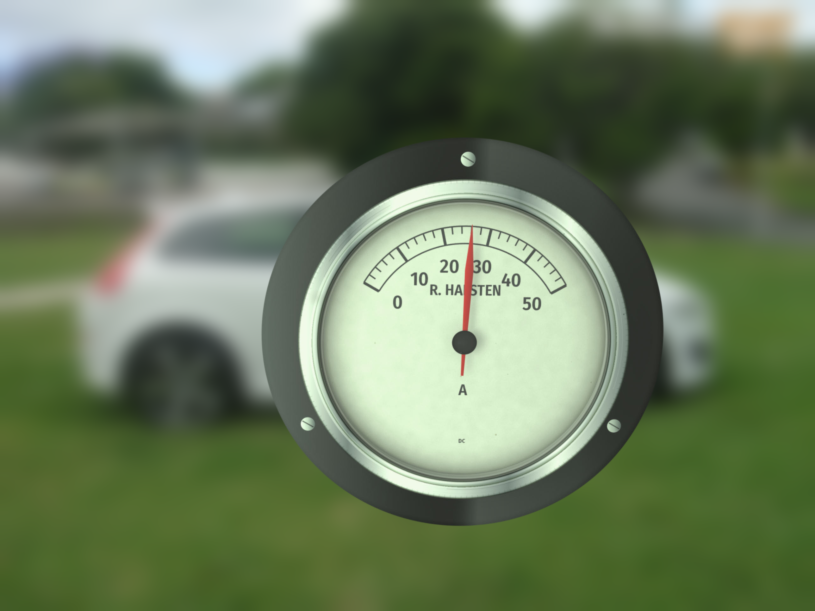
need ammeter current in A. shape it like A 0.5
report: A 26
